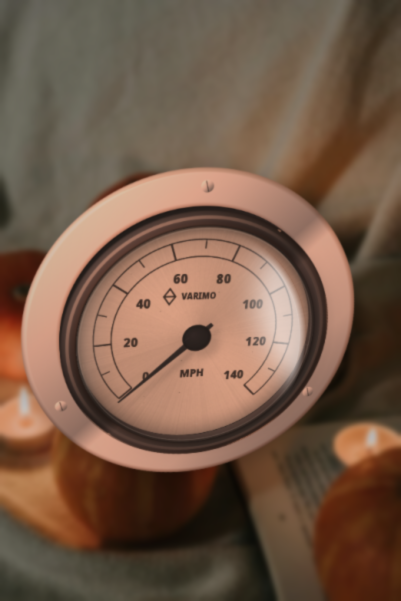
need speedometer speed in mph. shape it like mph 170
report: mph 0
